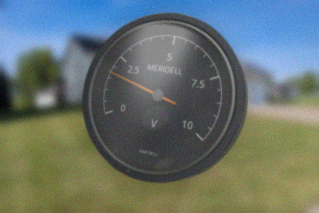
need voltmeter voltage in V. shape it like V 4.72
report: V 1.75
